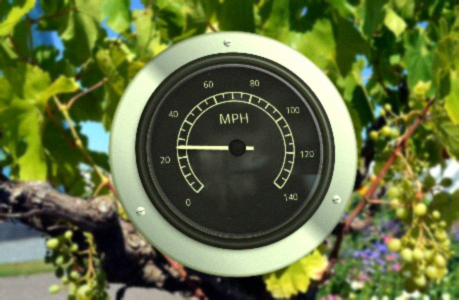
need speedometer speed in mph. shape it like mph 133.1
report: mph 25
